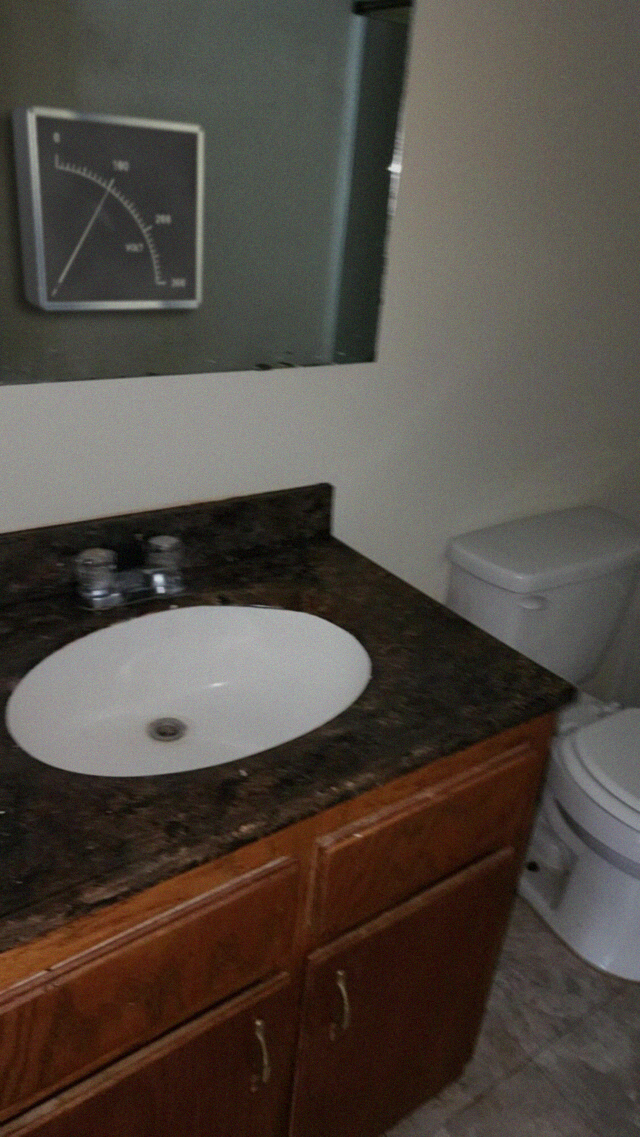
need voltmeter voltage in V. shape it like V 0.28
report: V 100
